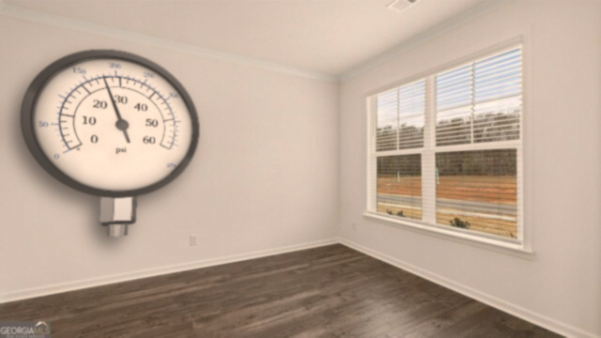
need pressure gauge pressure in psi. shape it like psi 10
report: psi 26
